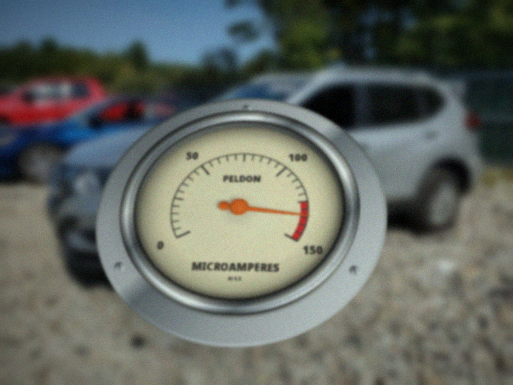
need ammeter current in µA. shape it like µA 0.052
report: µA 135
